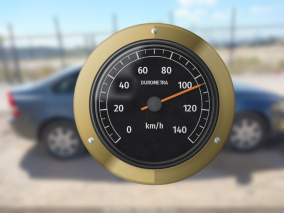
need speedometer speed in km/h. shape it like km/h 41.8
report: km/h 105
